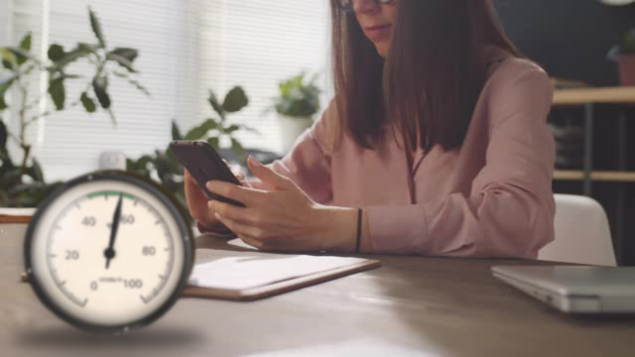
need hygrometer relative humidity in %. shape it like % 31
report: % 55
